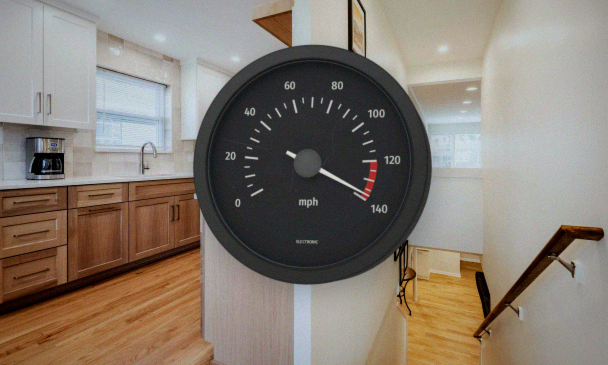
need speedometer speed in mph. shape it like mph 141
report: mph 137.5
